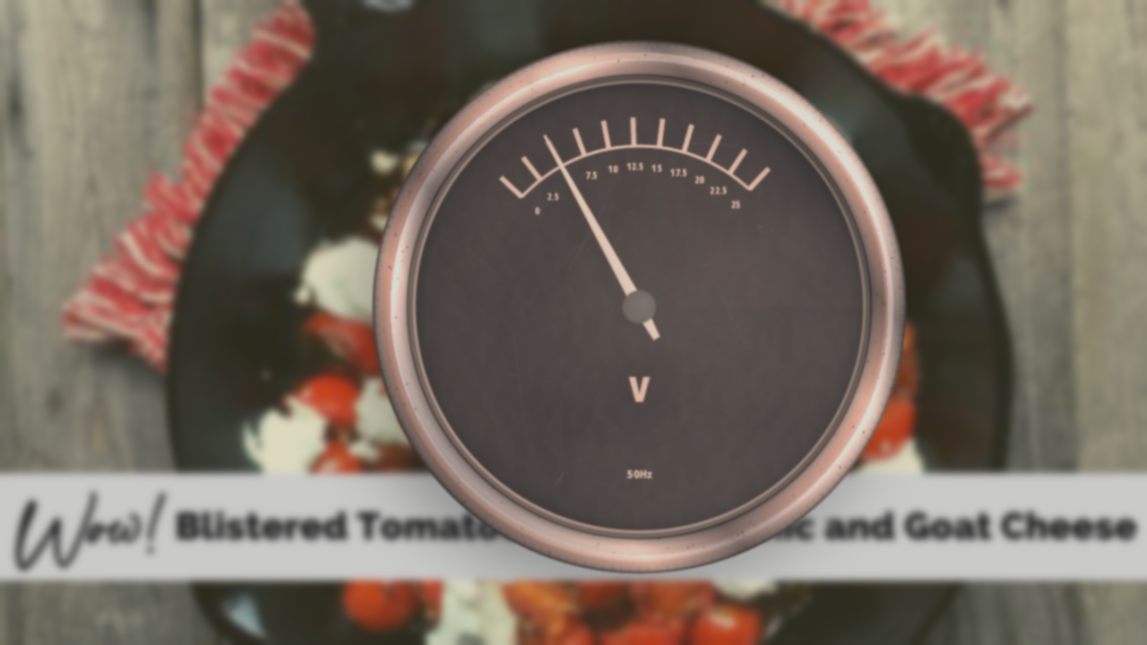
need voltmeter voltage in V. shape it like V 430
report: V 5
